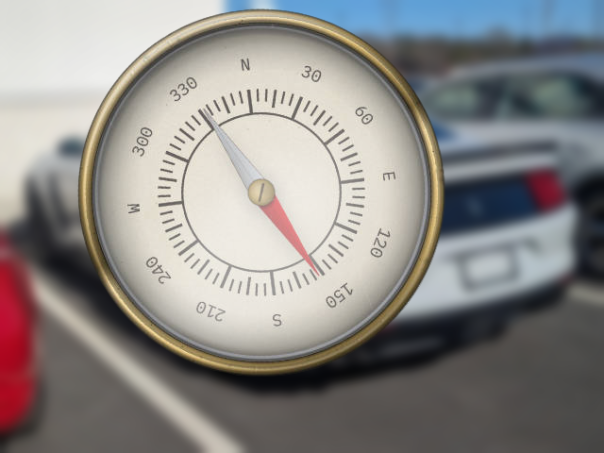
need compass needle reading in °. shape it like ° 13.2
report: ° 152.5
